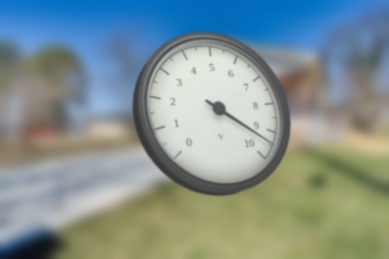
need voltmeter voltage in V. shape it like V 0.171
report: V 9.5
